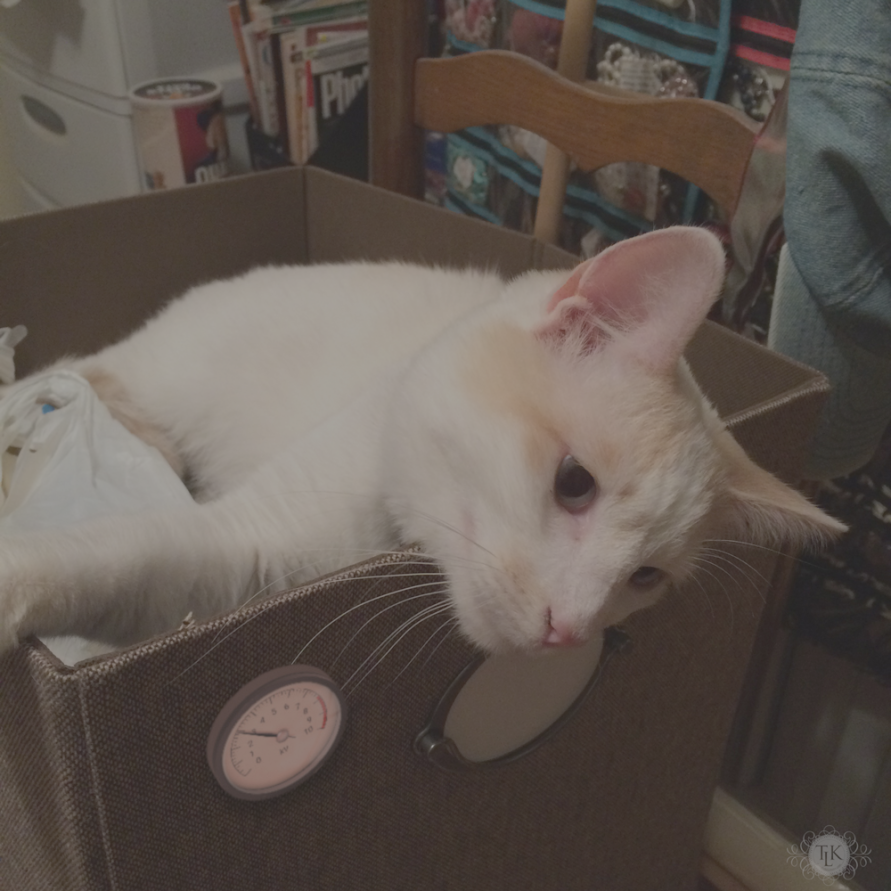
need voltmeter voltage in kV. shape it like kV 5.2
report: kV 3
